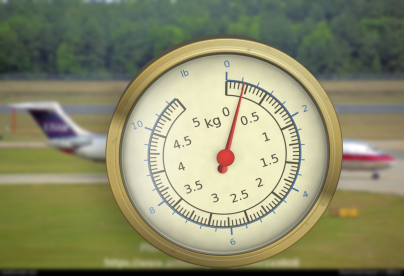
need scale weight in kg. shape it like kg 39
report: kg 0.2
